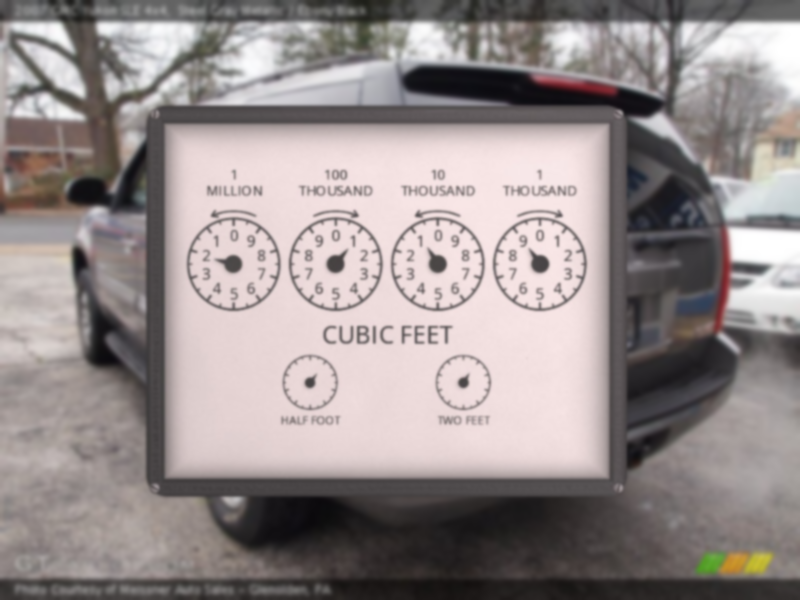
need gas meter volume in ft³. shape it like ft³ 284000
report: ft³ 210900
